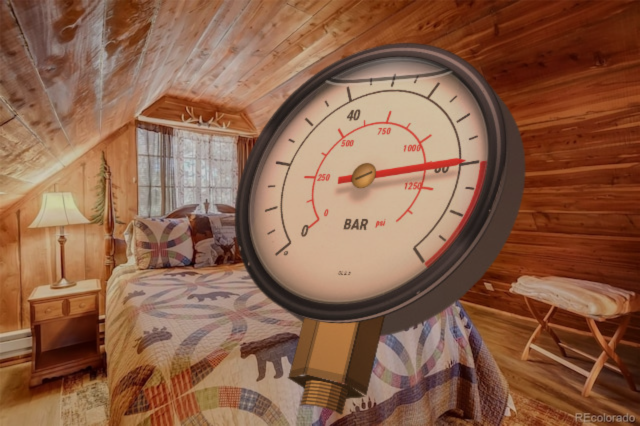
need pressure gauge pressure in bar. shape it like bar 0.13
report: bar 80
